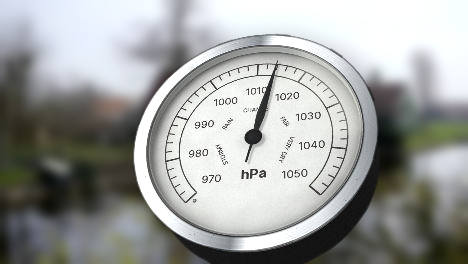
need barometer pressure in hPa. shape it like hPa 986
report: hPa 1014
